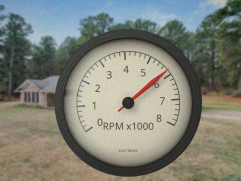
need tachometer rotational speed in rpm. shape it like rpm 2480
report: rpm 5800
